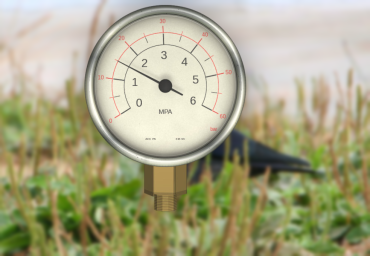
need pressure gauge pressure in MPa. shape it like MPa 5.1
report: MPa 1.5
